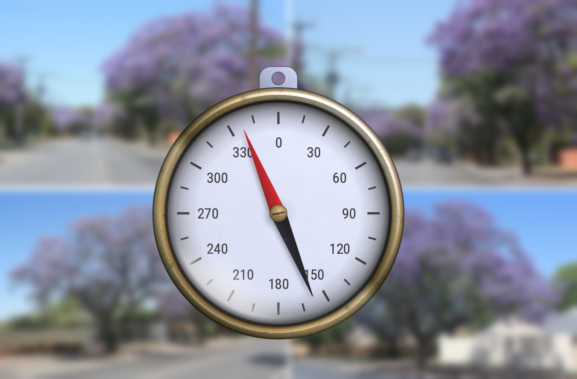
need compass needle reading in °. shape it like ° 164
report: ° 337.5
